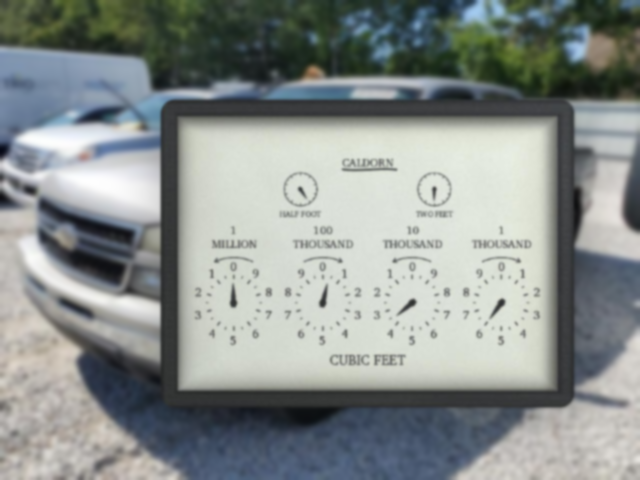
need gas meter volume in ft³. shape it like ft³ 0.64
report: ft³ 3600
